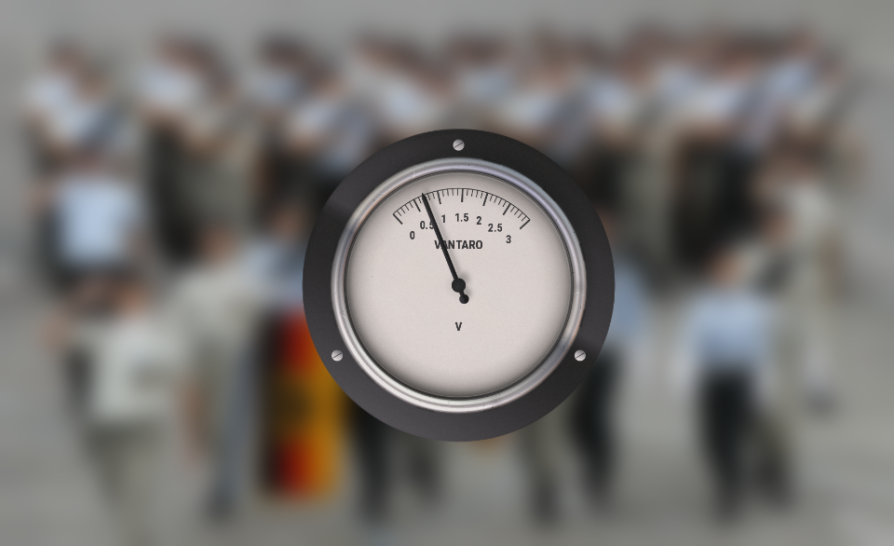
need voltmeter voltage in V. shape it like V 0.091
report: V 0.7
